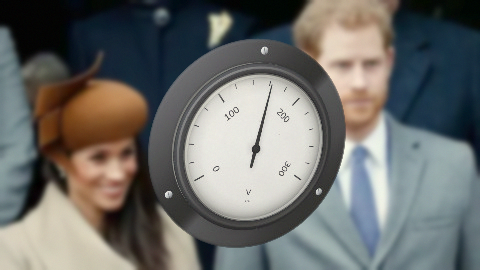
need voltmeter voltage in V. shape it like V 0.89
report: V 160
